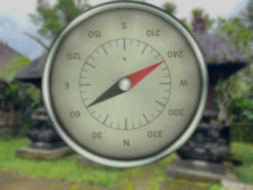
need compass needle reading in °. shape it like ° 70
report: ° 240
